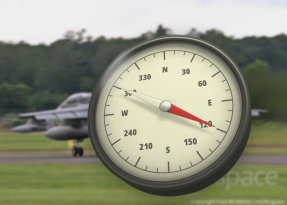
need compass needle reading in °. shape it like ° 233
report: ° 120
